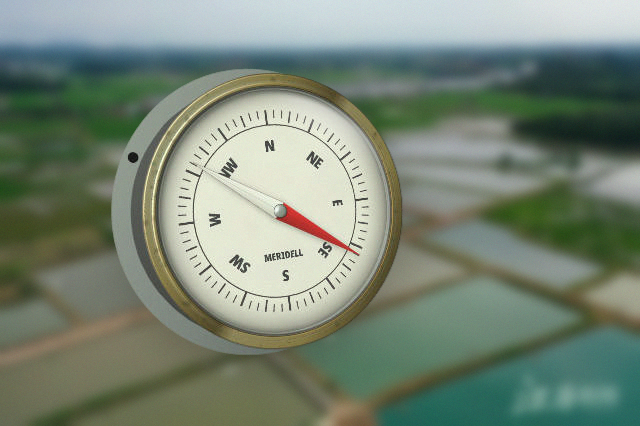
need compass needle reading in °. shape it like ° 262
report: ° 125
